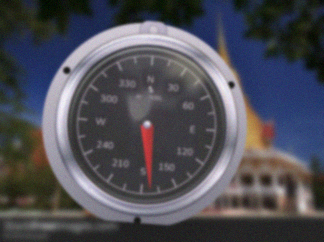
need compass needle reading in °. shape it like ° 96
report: ° 172.5
